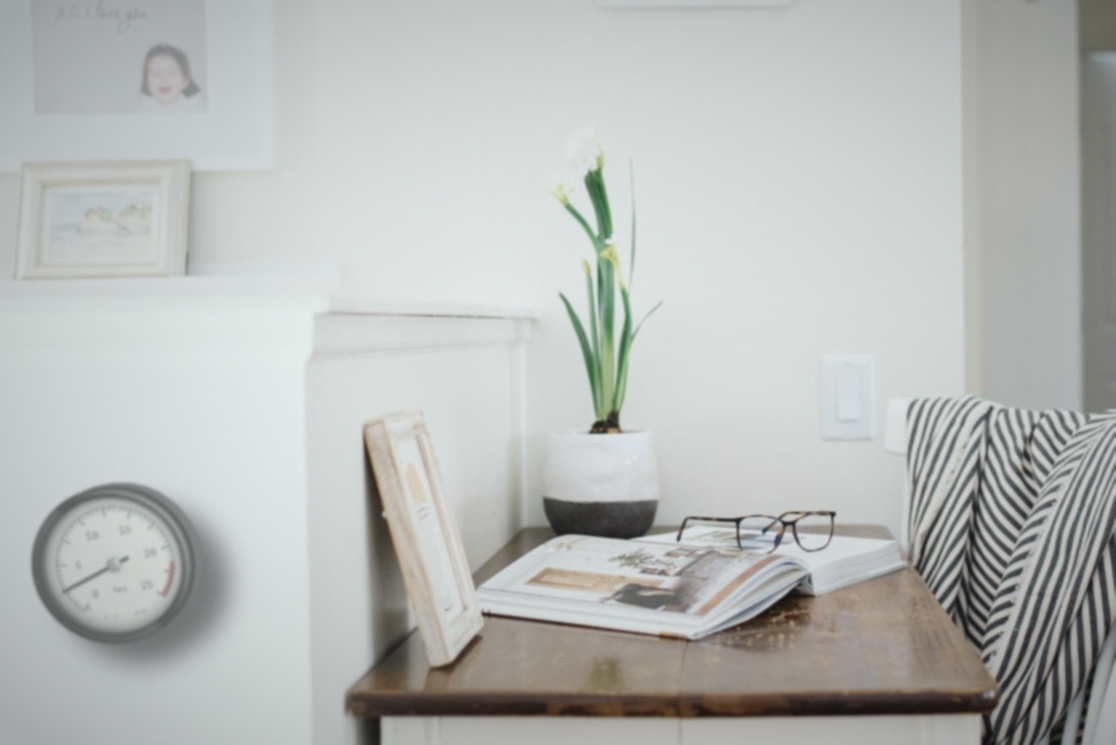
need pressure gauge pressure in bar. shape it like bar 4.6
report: bar 2.5
